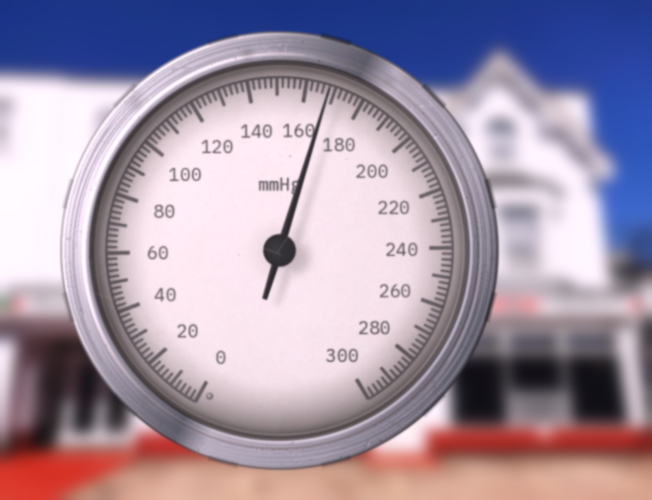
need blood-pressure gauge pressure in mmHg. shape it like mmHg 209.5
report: mmHg 168
